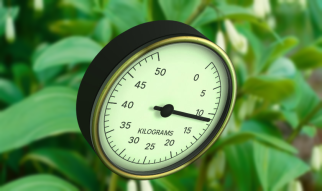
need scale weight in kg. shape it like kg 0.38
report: kg 11
